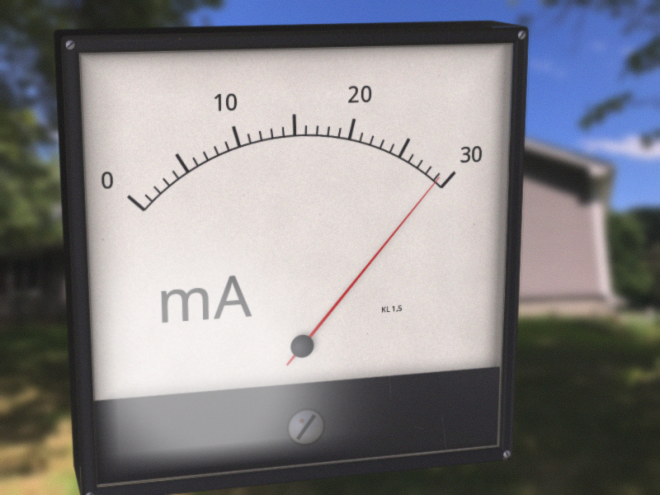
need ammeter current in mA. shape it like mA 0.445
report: mA 29
